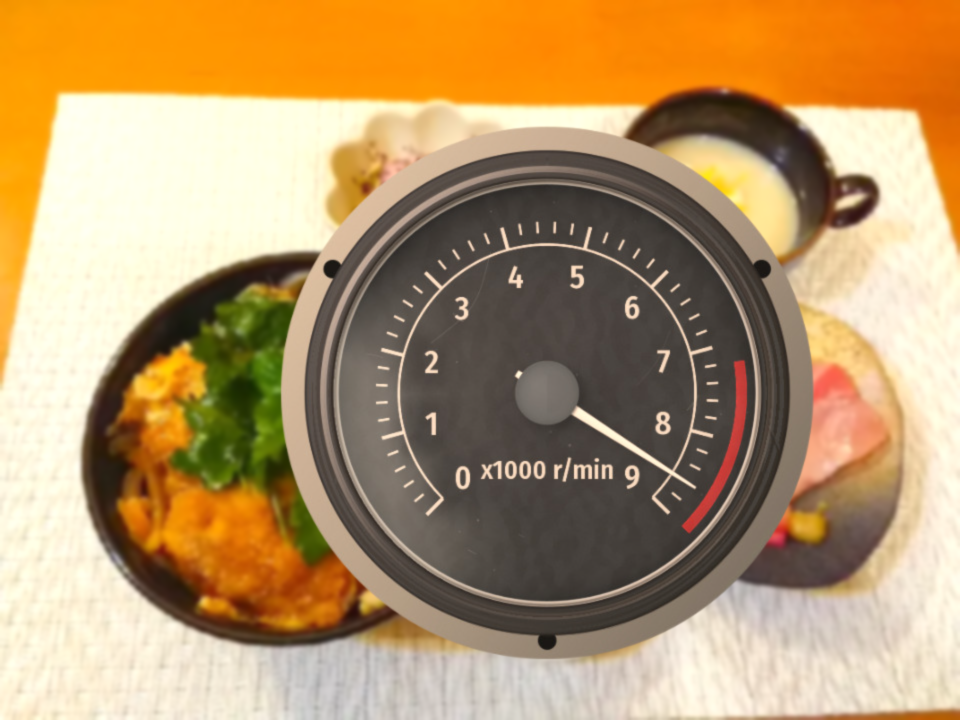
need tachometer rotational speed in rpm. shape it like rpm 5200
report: rpm 8600
